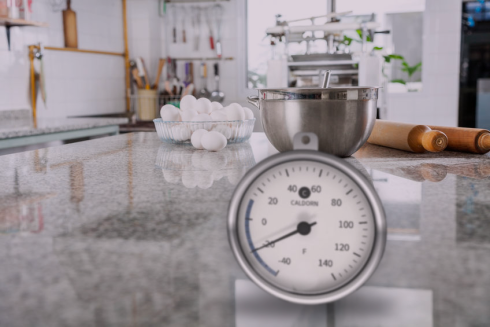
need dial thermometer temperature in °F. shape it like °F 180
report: °F -20
